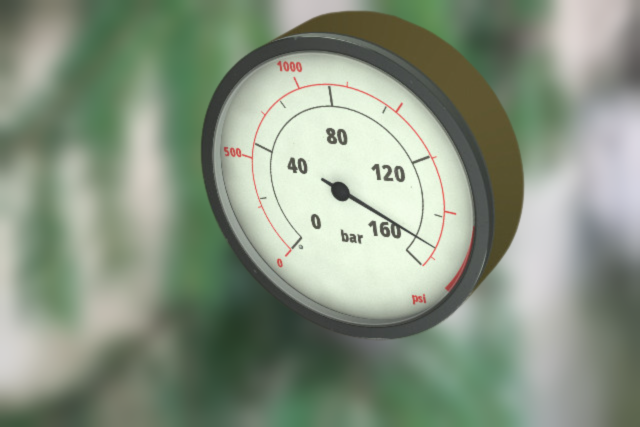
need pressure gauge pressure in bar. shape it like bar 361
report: bar 150
